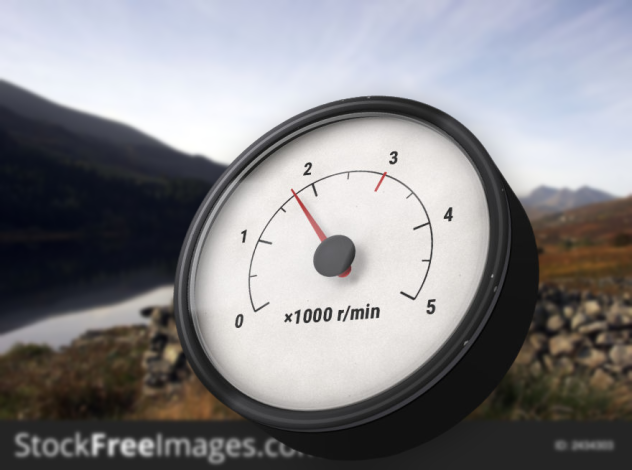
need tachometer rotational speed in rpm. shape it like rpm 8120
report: rpm 1750
